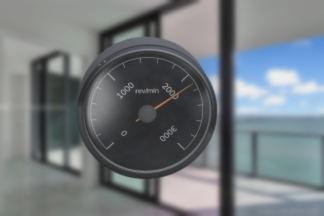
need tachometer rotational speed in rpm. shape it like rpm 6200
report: rpm 2100
